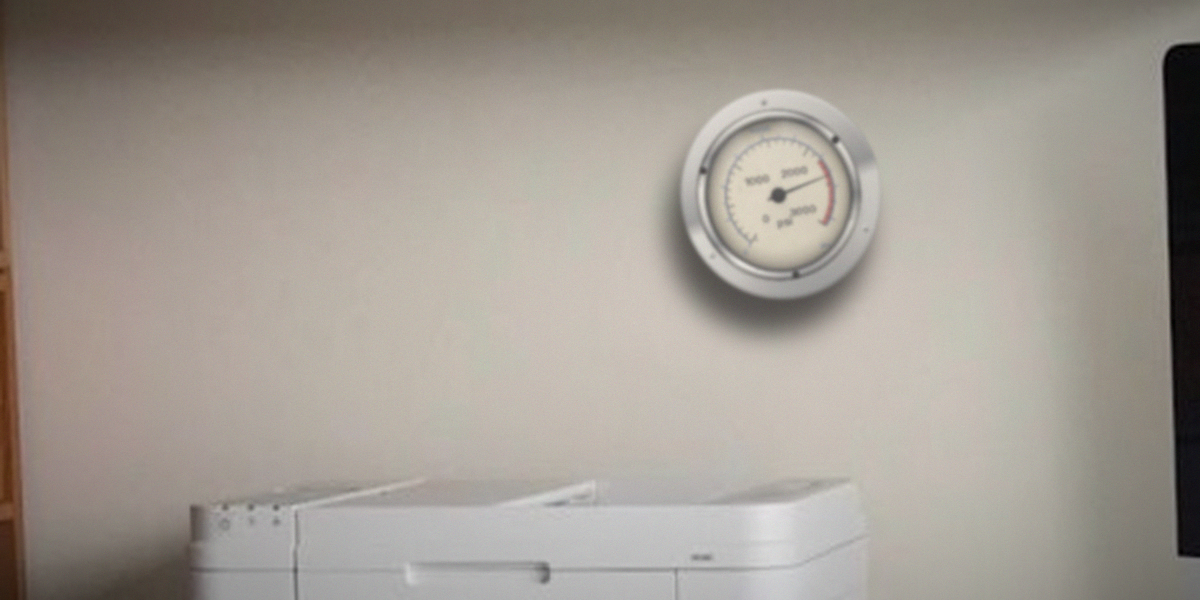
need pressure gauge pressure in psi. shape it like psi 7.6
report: psi 2400
